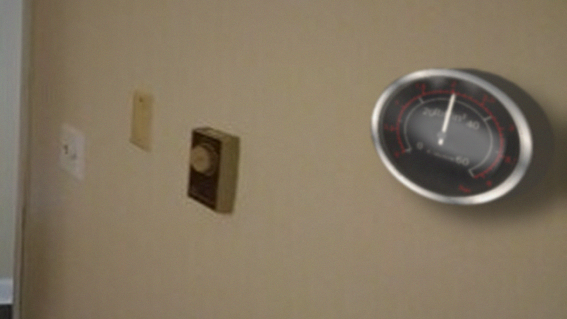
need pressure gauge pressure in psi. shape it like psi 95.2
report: psi 30
